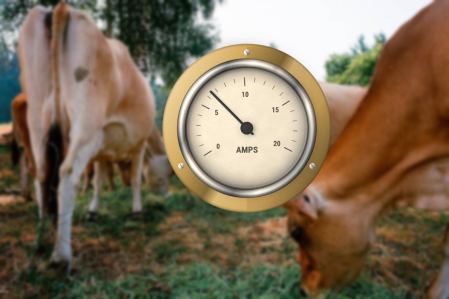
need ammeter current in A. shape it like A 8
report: A 6.5
